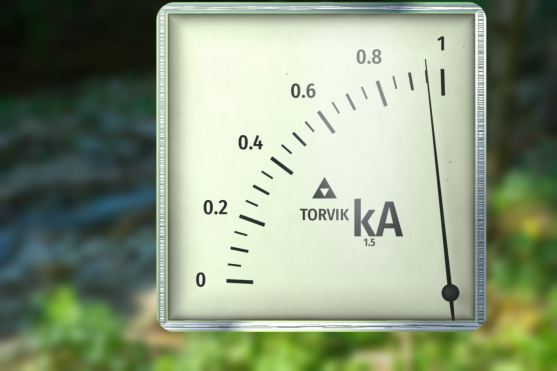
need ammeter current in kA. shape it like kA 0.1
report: kA 0.95
